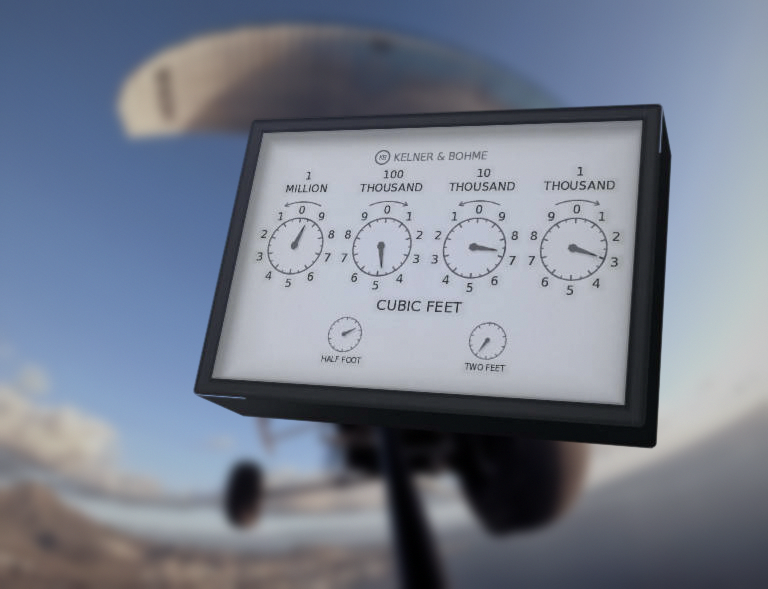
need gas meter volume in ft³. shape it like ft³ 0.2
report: ft³ 947300
